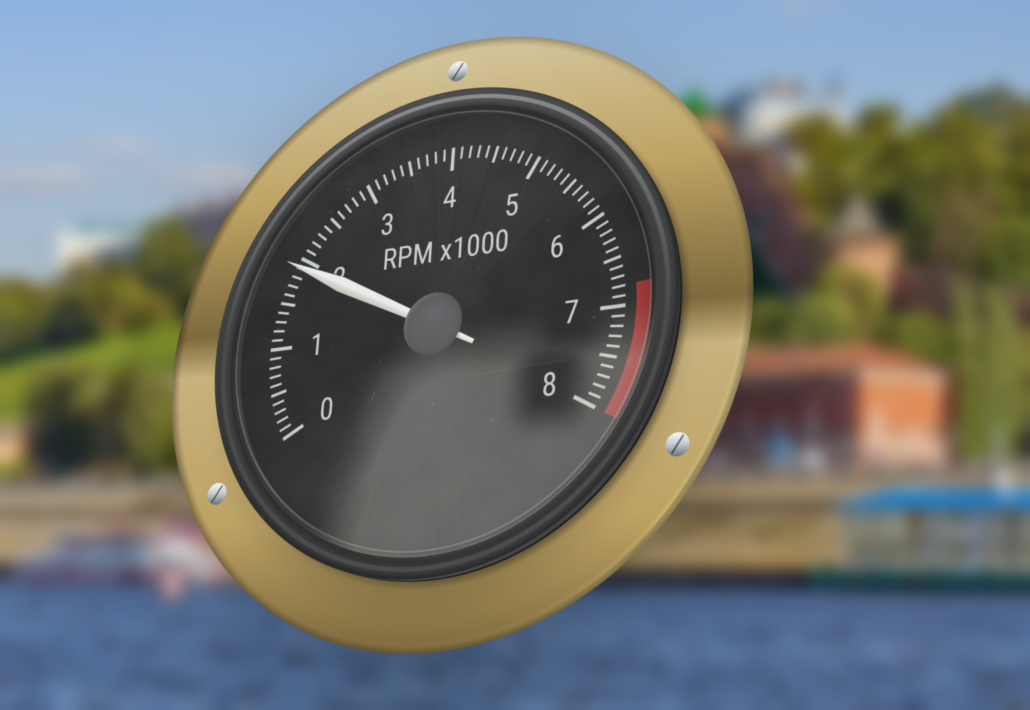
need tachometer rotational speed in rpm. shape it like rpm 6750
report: rpm 1900
